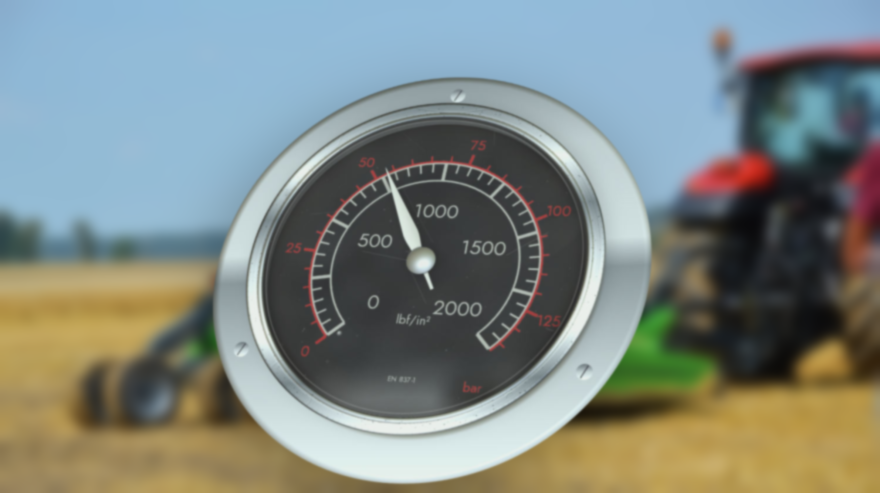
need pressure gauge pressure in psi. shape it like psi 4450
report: psi 775
